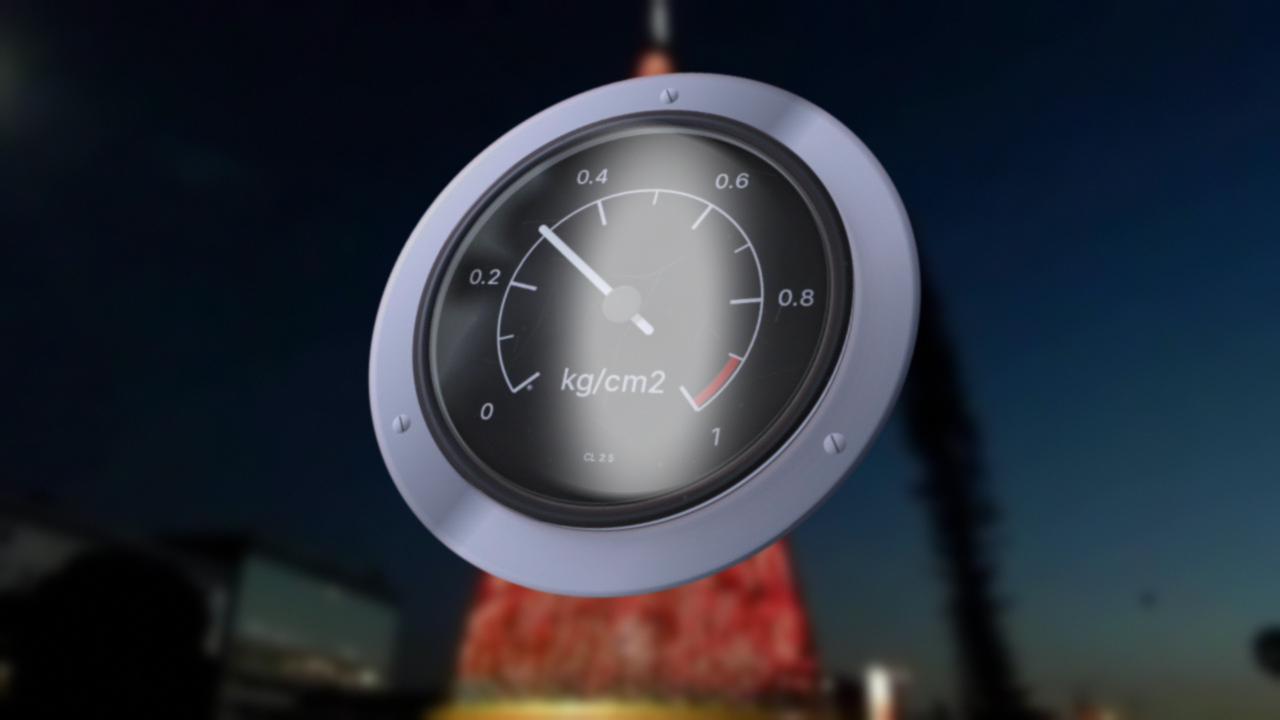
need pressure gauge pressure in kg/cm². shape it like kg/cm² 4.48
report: kg/cm² 0.3
